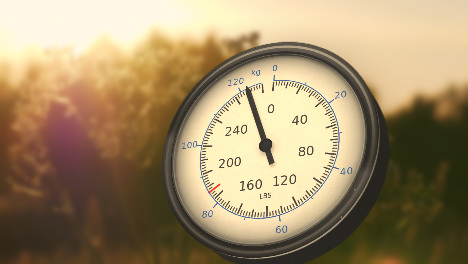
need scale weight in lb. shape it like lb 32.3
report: lb 270
